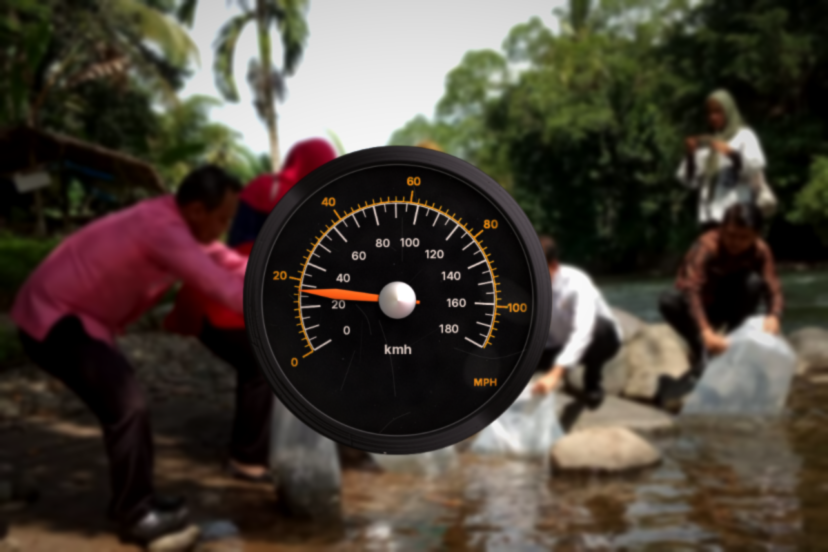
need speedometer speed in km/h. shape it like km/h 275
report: km/h 27.5
